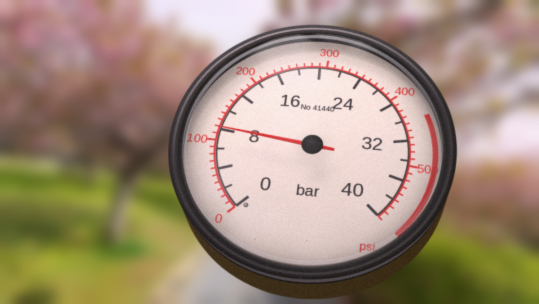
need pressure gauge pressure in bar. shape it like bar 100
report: bar 8
